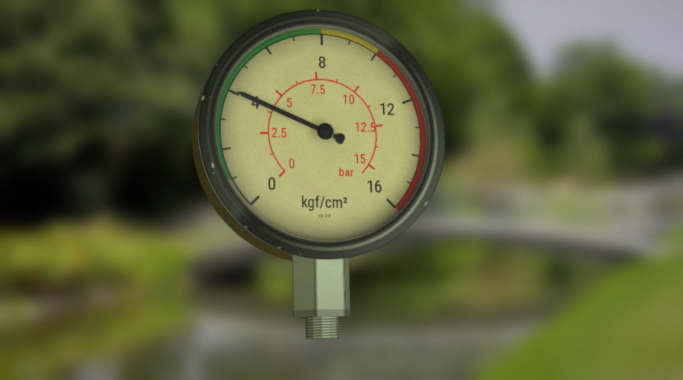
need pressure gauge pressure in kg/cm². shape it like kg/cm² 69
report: kg/cm² 4
